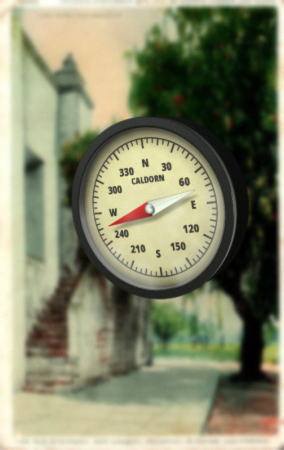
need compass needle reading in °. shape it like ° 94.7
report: ° 255
